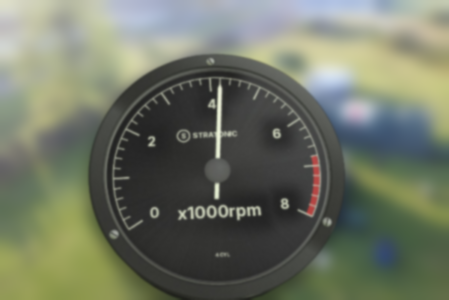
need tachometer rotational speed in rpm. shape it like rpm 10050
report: rpm 4200
